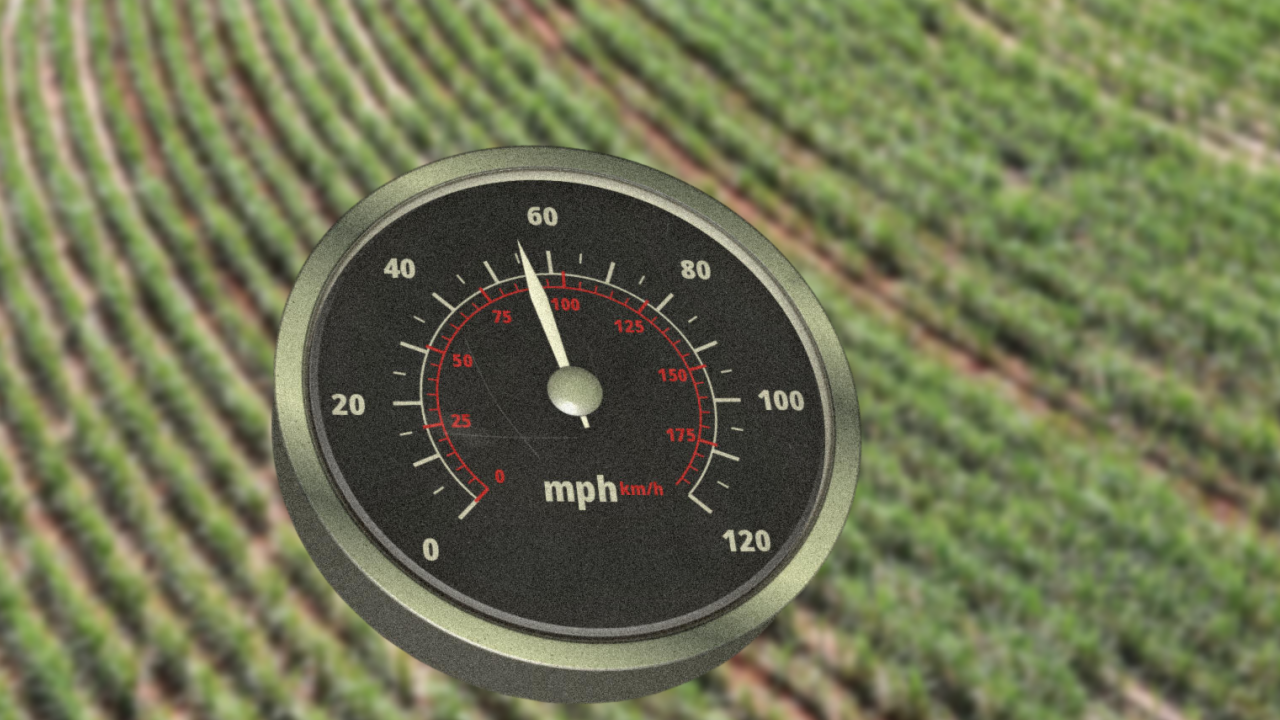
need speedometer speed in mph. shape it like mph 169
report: mph 55
